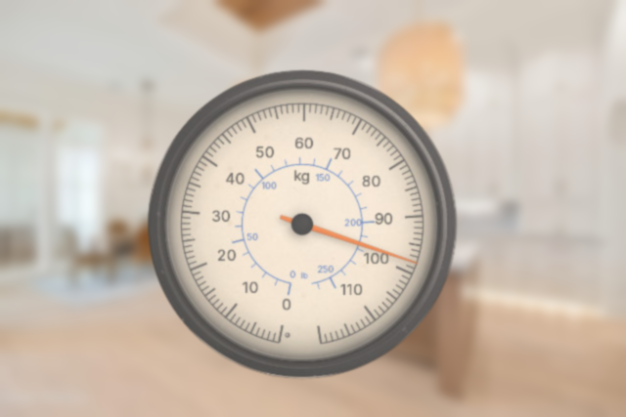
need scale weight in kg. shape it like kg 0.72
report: kg 98
